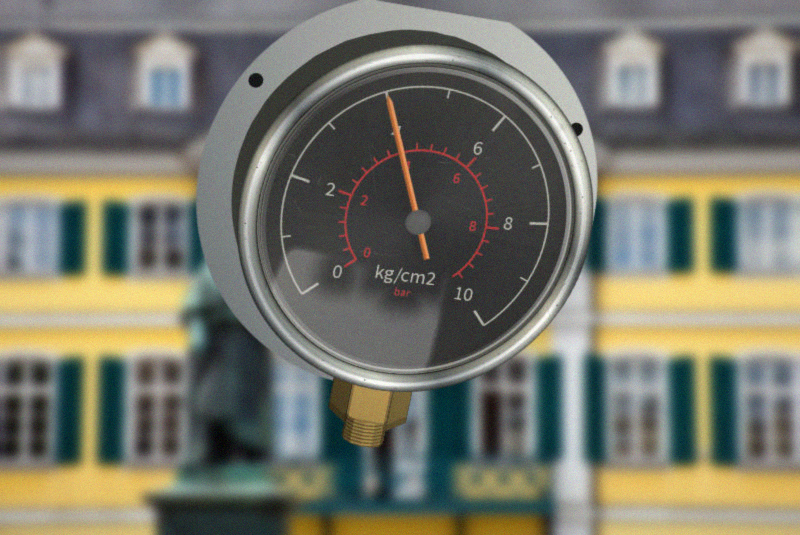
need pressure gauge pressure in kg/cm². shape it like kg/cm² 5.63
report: kg/cm² 4
